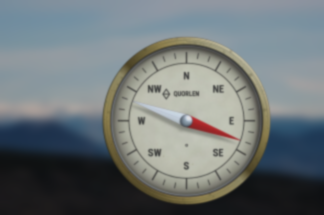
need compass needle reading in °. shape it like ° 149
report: ° 110
